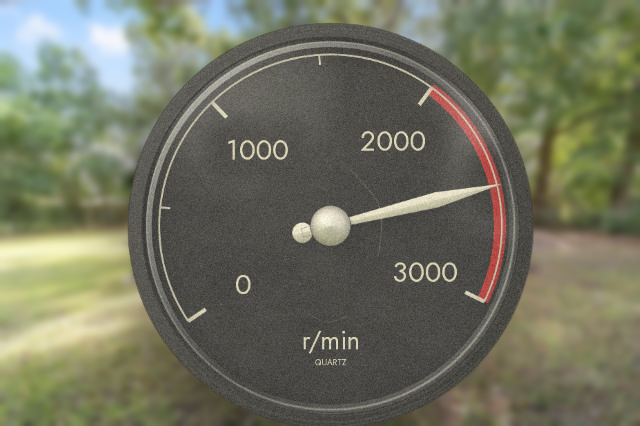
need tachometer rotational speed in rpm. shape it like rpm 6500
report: rpm 2500
